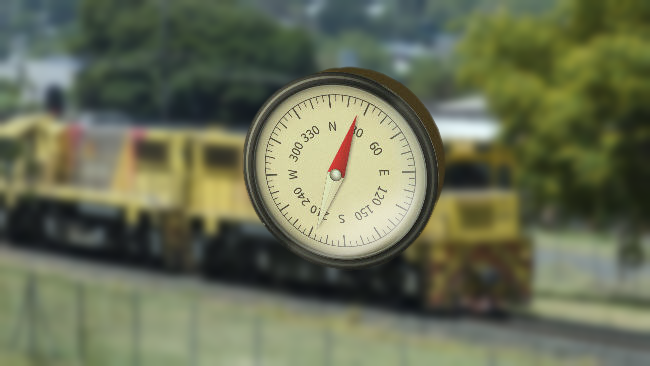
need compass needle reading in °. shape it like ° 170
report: ° 25
